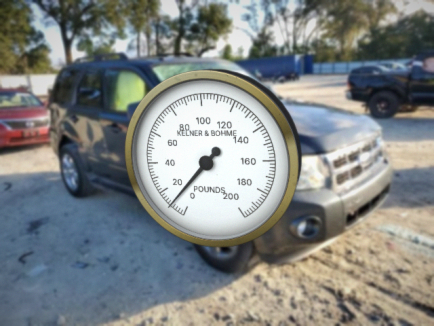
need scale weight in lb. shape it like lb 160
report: lb 10
